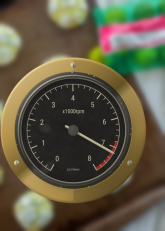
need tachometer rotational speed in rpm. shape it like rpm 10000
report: rpm 7200
